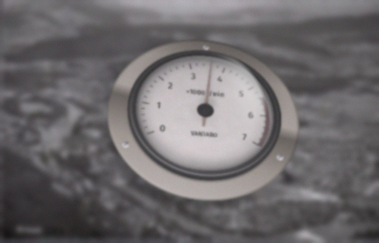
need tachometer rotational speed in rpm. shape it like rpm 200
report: rpm 3600
